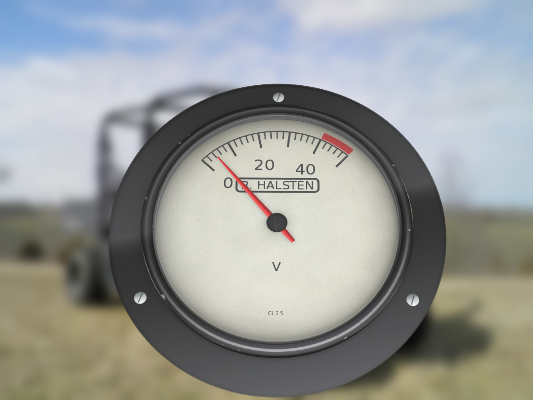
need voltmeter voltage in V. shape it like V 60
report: V 4
